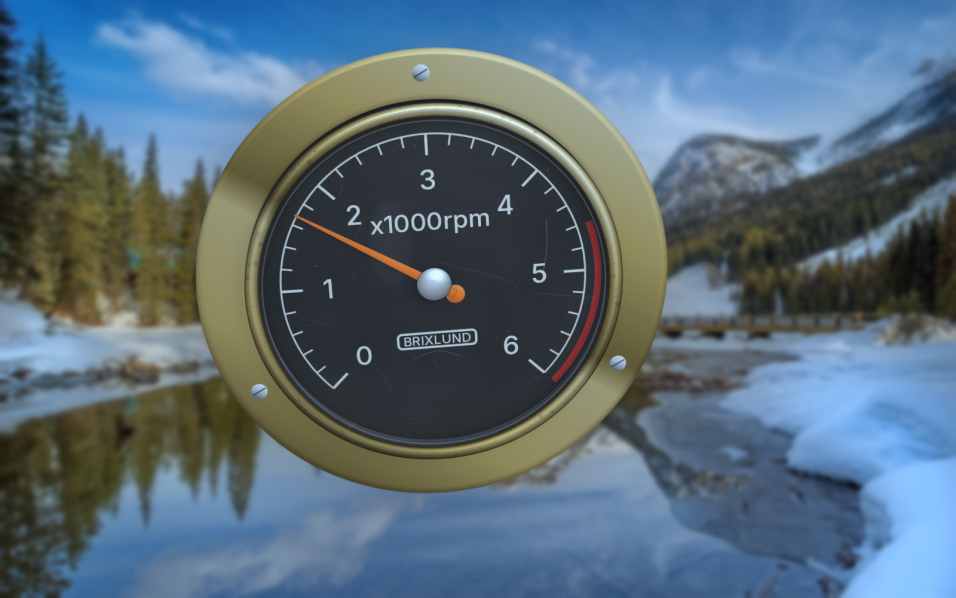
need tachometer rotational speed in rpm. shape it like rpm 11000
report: rpm 1700
